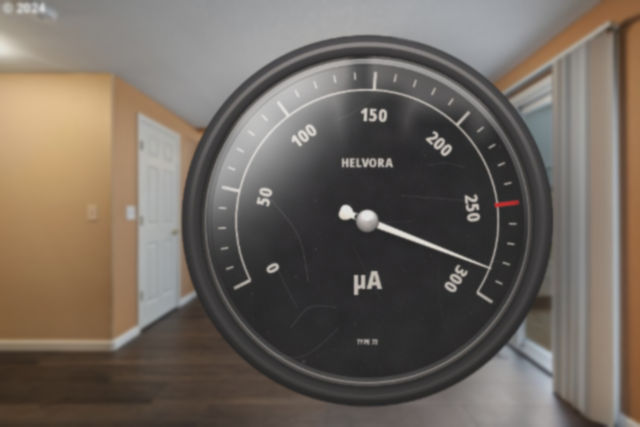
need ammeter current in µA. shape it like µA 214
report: µA 285
